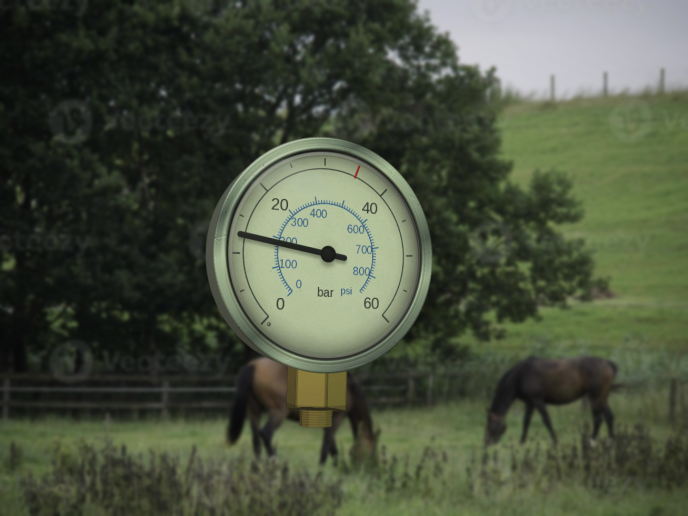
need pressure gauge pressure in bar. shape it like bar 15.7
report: bar 12.5
